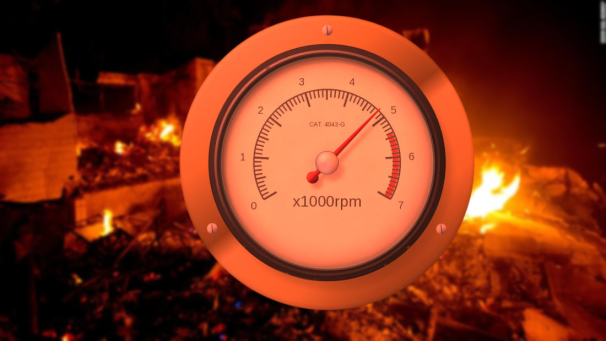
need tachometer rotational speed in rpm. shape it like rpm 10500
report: rpm 4800
